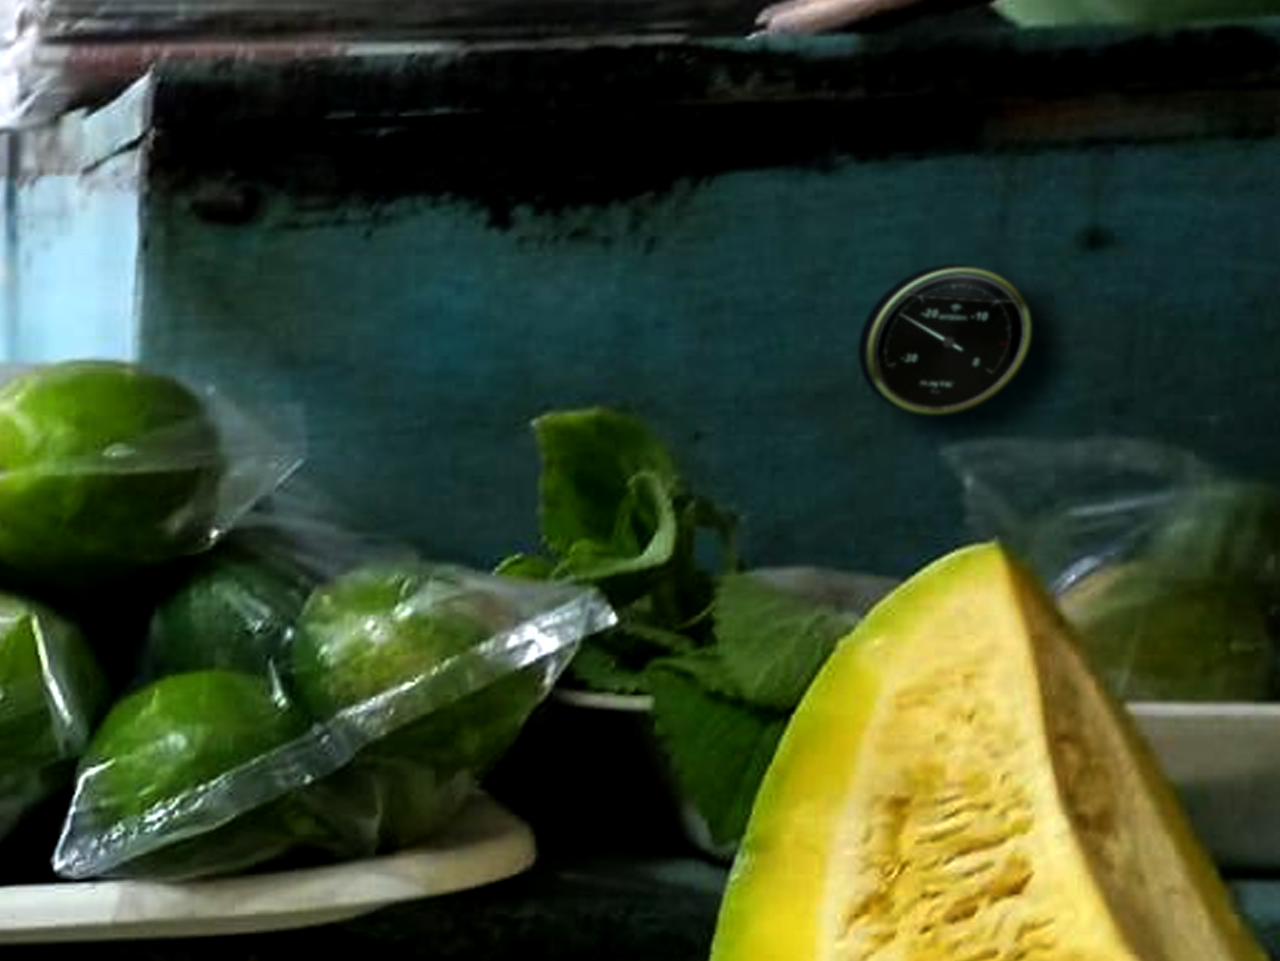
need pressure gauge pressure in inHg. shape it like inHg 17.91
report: inHg -23
